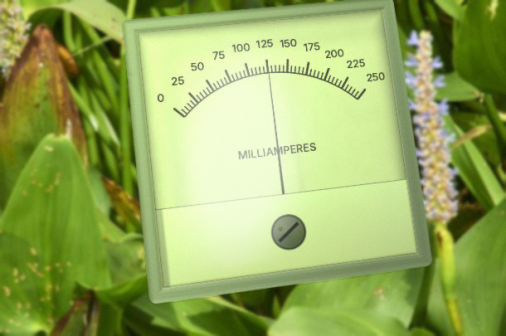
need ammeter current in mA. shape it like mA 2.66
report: mA 125
